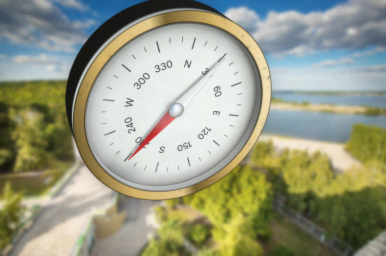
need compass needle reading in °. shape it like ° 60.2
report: ° 210
